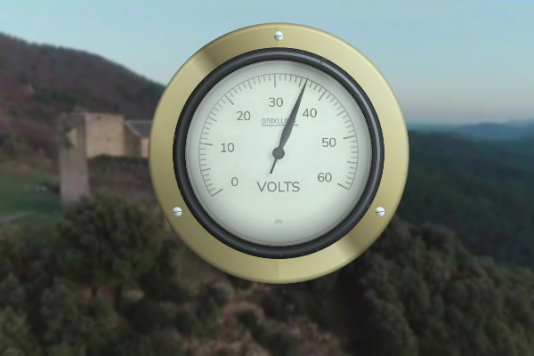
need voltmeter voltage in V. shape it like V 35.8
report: V 36
